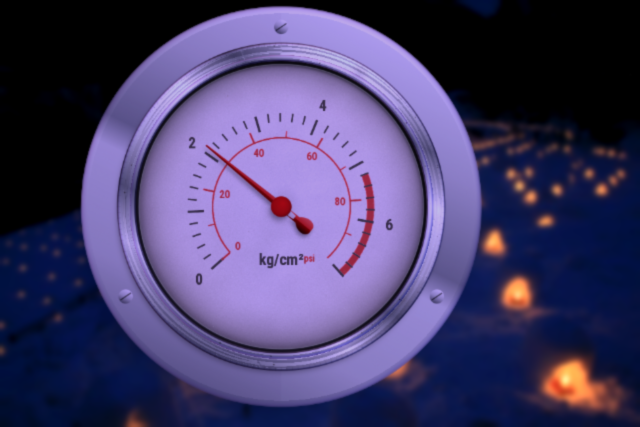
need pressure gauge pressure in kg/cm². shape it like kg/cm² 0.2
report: kg/cm² 2.1
